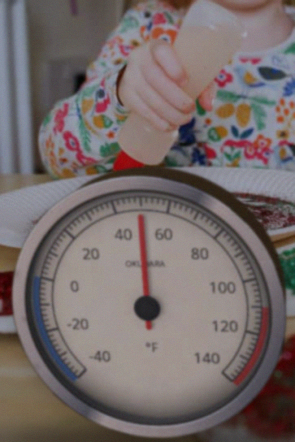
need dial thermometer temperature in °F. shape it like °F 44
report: °F 50
